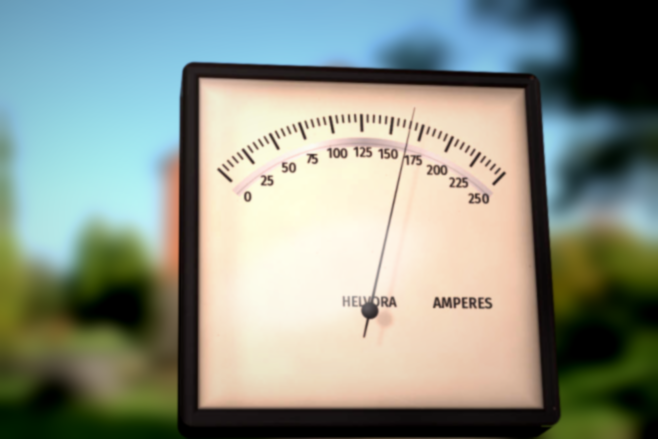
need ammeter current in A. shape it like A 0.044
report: A 165
